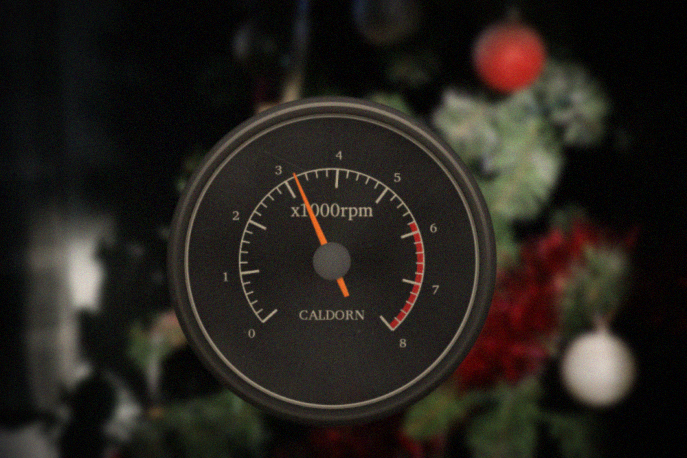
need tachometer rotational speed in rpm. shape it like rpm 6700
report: rpm 3200
